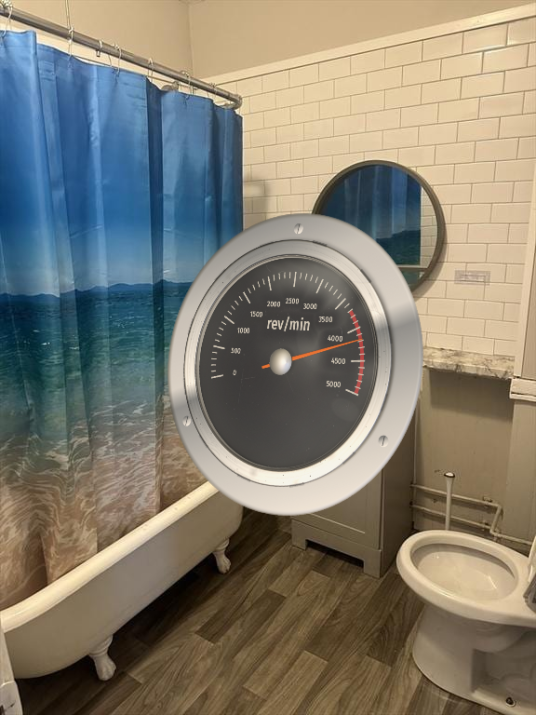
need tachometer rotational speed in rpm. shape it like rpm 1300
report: rpm 4200
